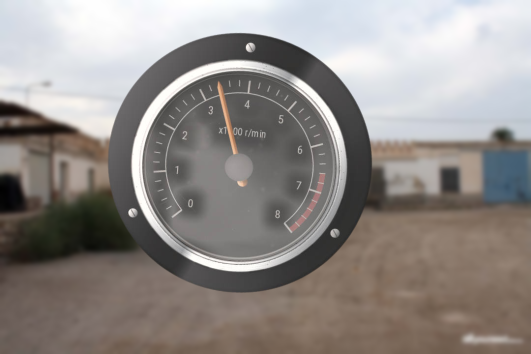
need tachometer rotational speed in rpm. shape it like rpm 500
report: rpm 3400
